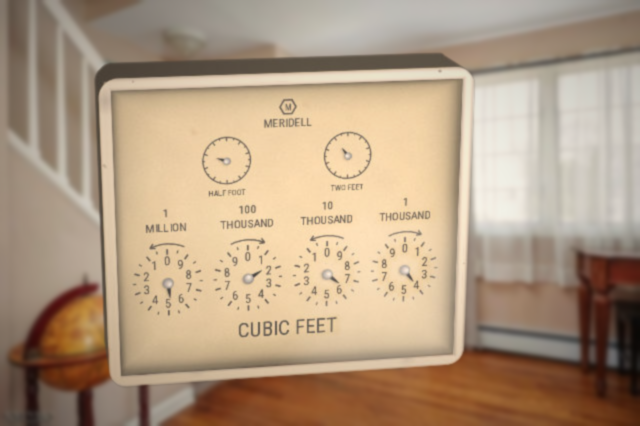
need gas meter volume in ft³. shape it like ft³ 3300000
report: ft³ 516400
